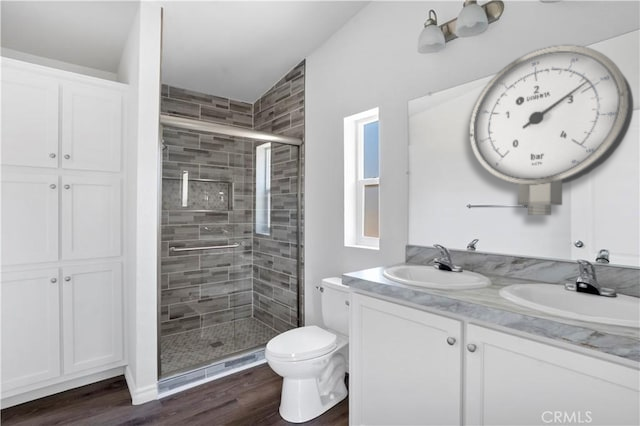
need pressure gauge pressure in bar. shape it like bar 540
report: bar 2.9
